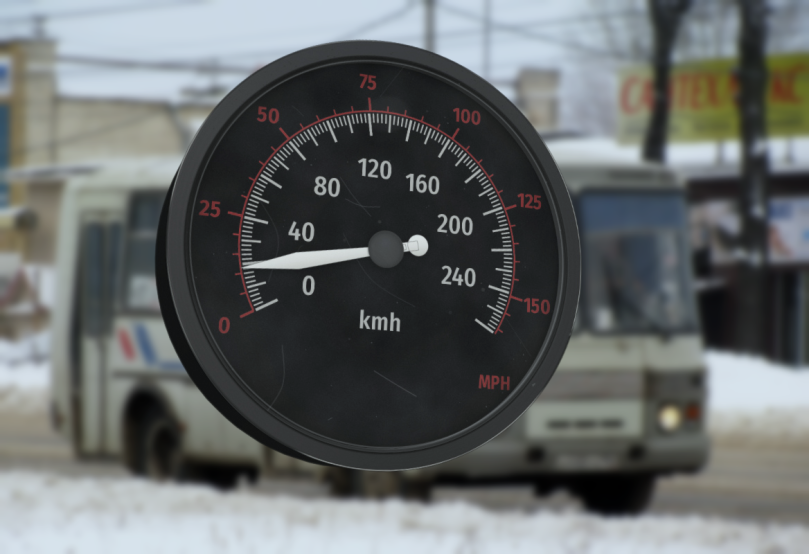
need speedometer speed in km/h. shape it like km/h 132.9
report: km/h 18
